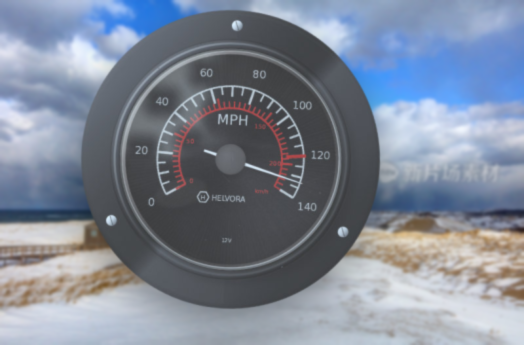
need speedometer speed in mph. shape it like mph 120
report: mph 132.5
